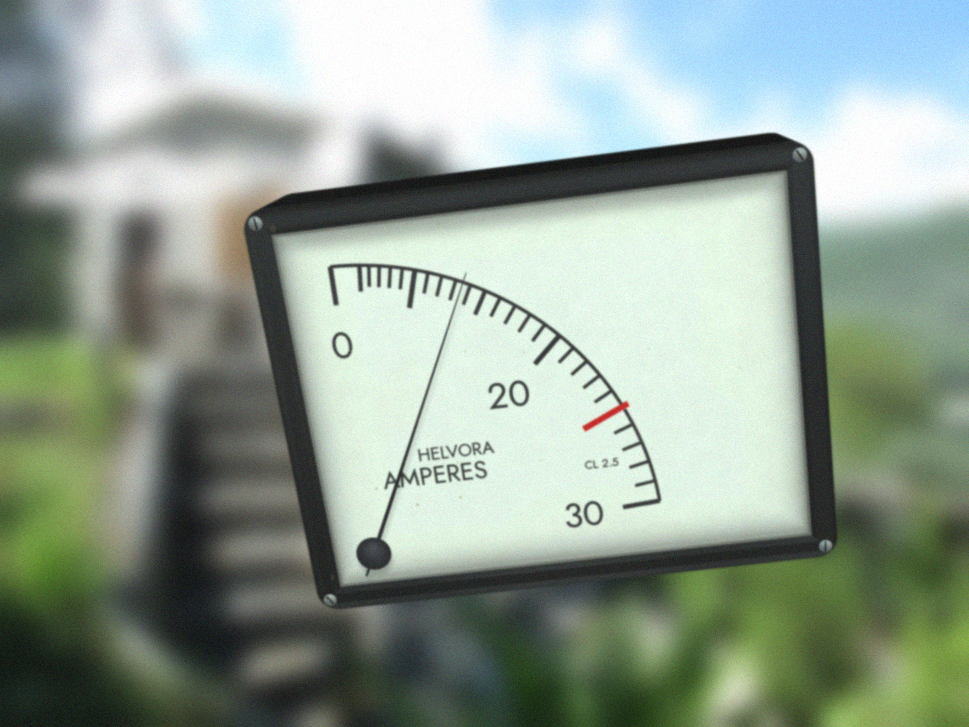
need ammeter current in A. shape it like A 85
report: A 13.5
